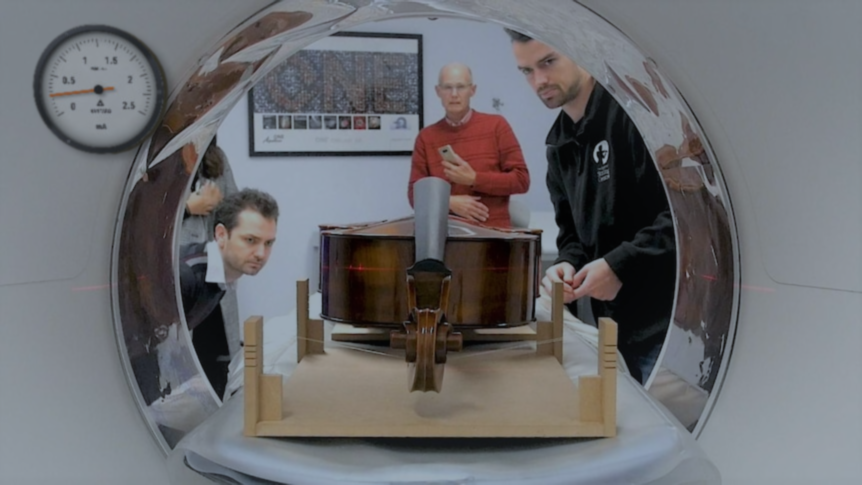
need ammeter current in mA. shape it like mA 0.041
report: mA 0.25
